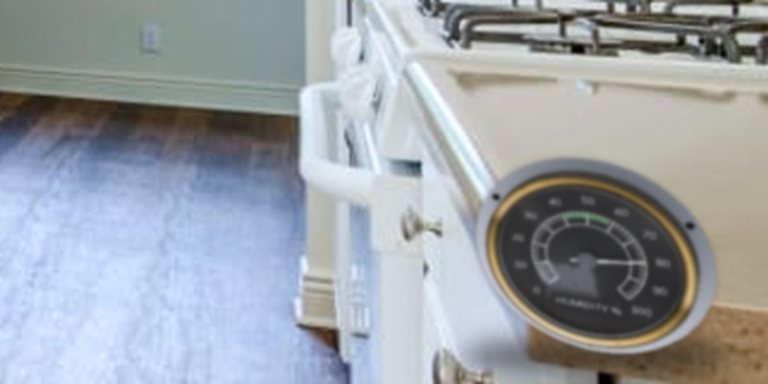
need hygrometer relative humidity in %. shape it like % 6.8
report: % 80
